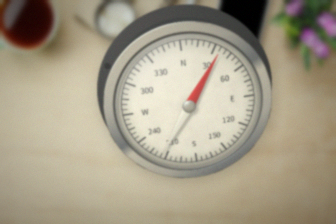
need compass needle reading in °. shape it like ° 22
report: ° 35
